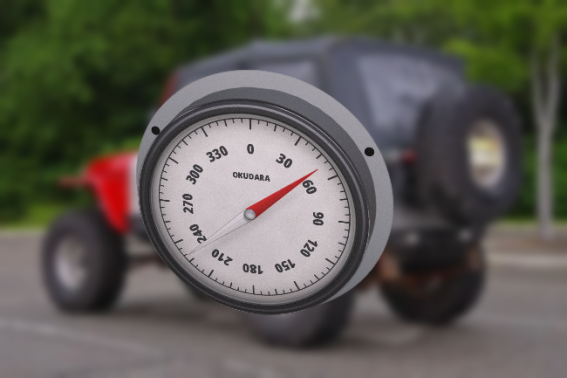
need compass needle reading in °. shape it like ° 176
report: ° 50
